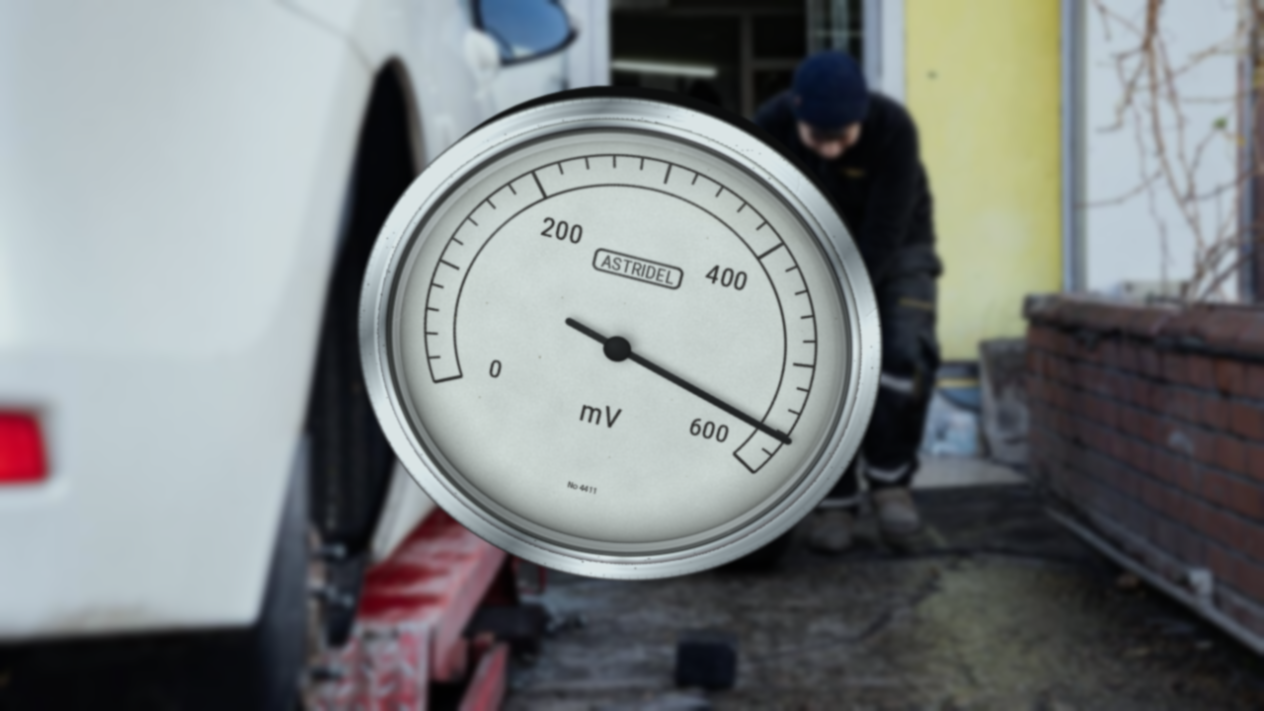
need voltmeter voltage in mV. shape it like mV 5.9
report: mV 560
